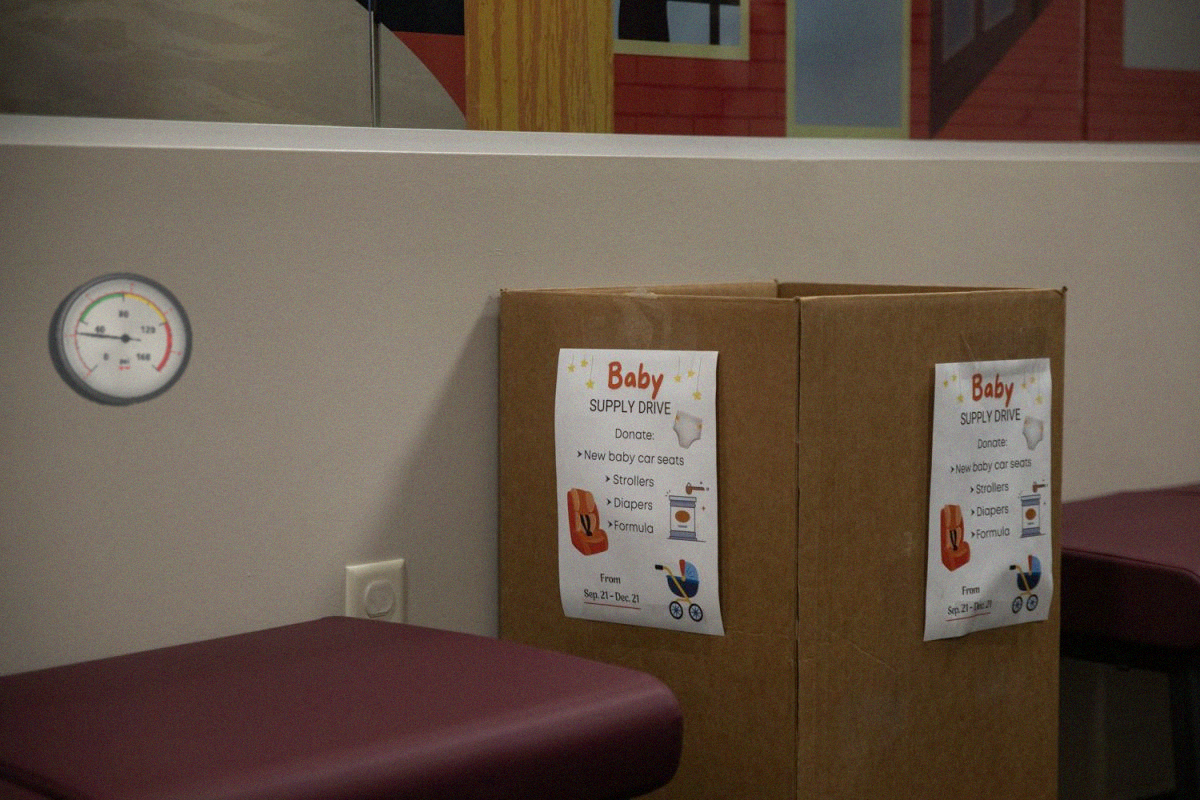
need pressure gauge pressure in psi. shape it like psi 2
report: psi 30
